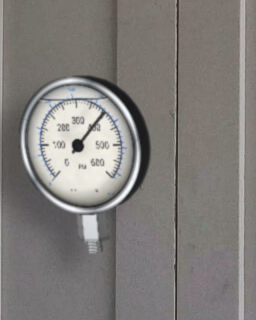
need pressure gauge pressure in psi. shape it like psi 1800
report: psi 400
